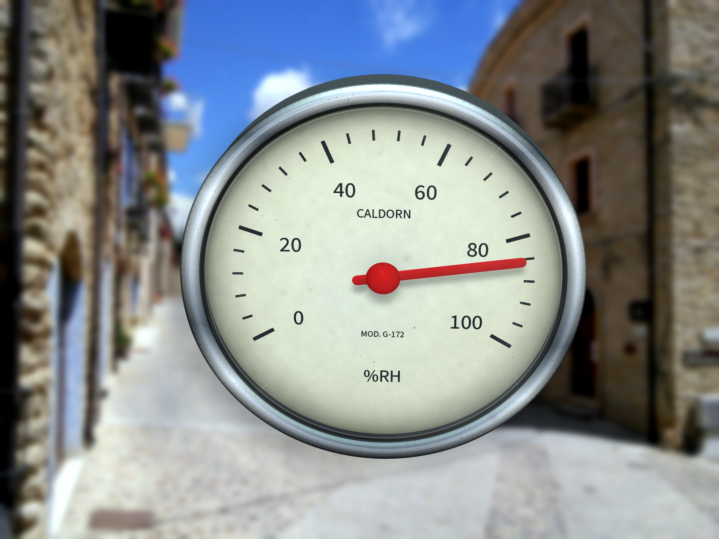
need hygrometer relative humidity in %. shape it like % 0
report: % 84
